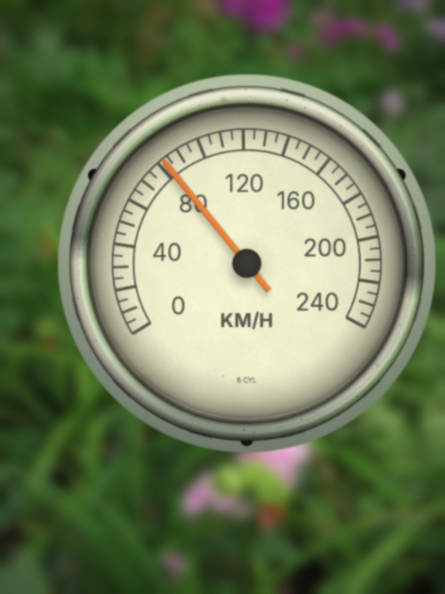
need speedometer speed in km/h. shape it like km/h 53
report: km/h 82.5
